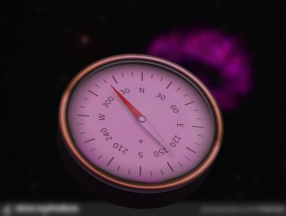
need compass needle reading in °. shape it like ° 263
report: ° 320
